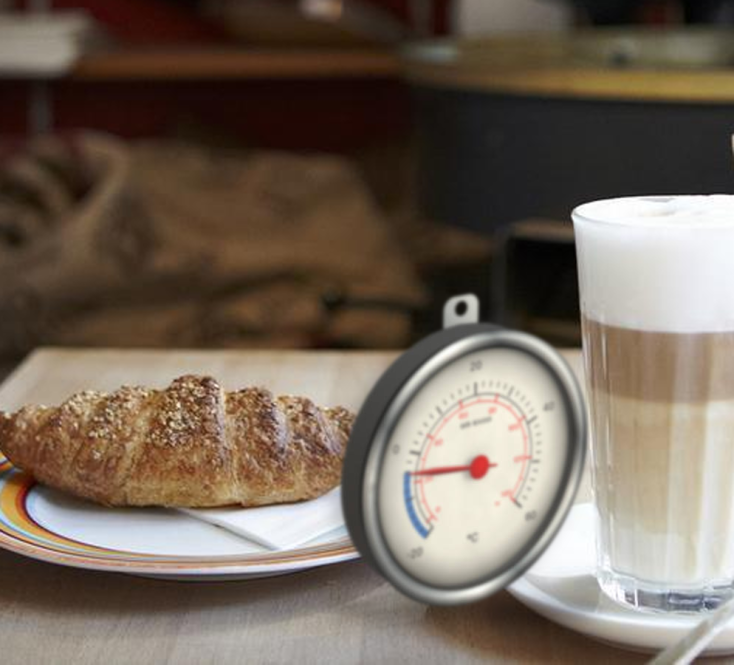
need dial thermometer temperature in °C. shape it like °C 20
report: °C -4
